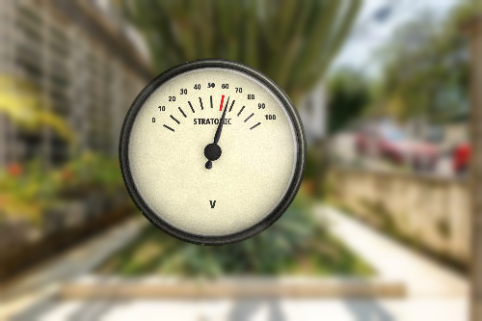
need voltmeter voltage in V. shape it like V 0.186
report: V 65
